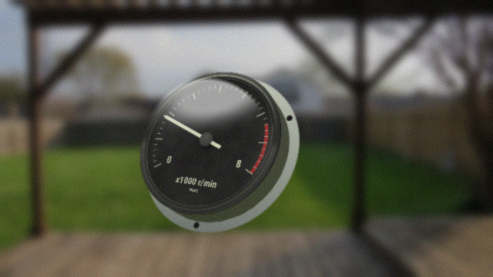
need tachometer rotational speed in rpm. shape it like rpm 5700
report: rpm 1800
